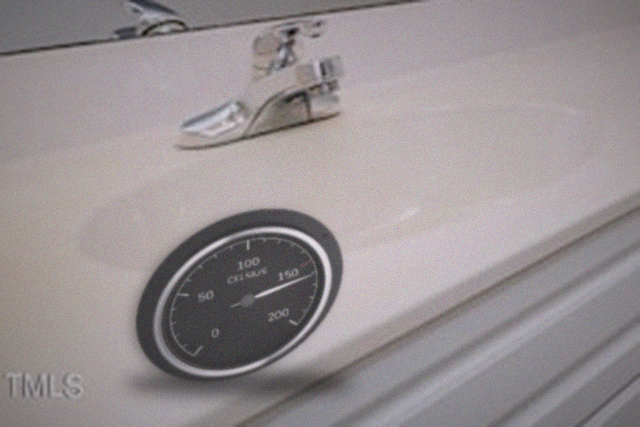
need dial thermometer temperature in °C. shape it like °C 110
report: °C 160
